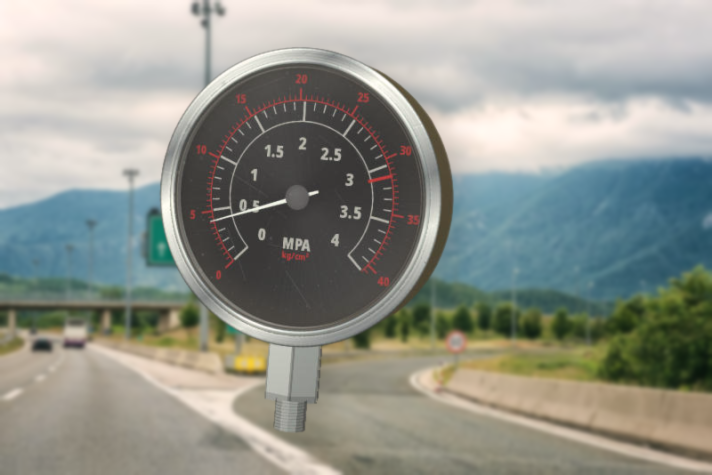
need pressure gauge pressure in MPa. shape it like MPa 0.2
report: MPa 0.4
